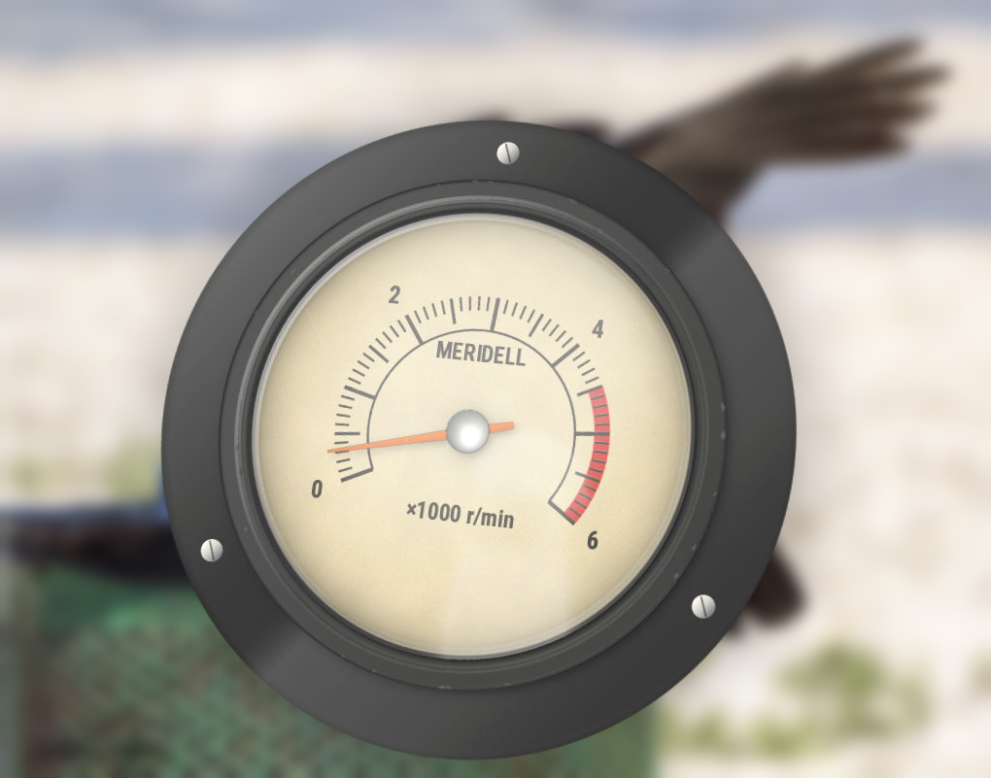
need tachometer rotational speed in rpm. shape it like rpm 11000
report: rpm 300
